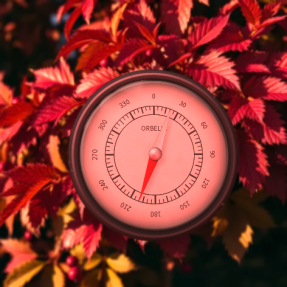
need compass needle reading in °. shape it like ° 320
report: ° 200
